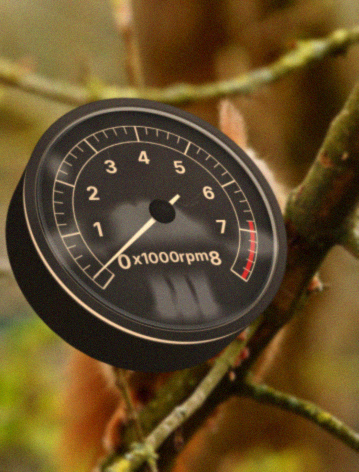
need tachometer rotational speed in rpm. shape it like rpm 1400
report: rpm 200
